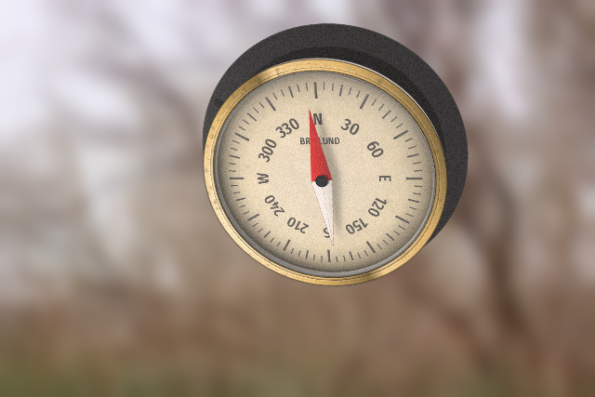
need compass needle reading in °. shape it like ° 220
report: ° 355
